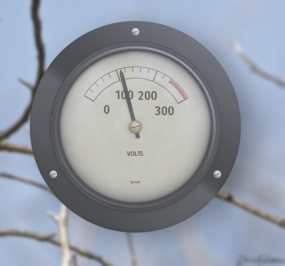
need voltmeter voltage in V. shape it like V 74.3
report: V 110
